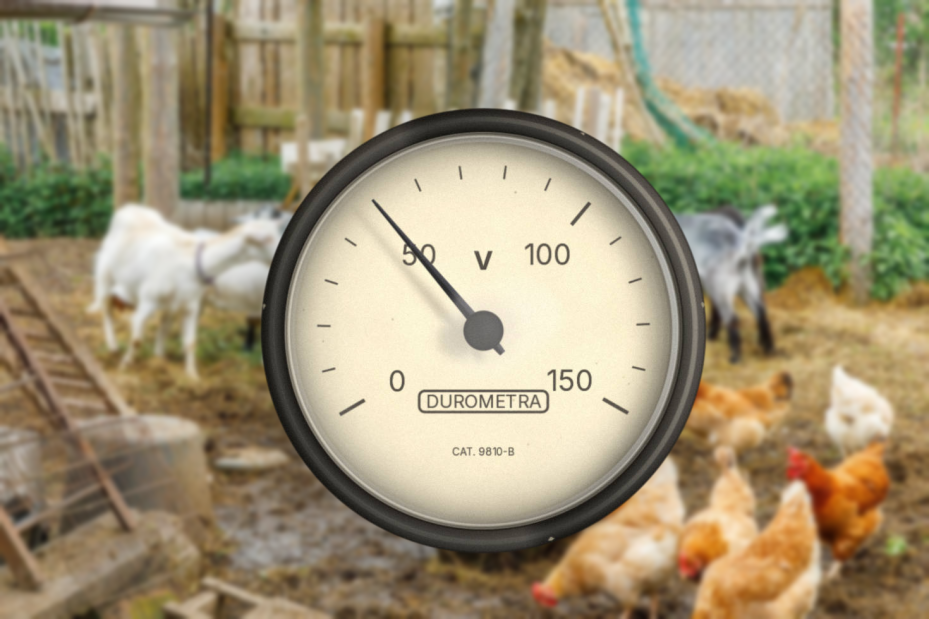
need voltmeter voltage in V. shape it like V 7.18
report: V 50
